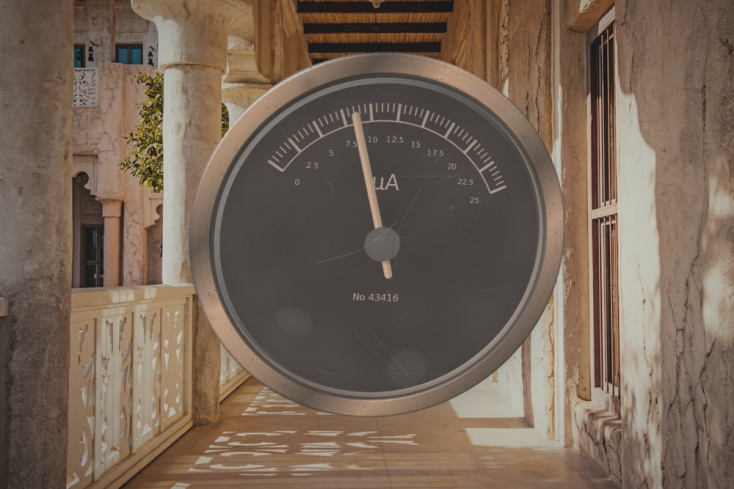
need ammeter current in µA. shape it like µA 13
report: µA 8.5
